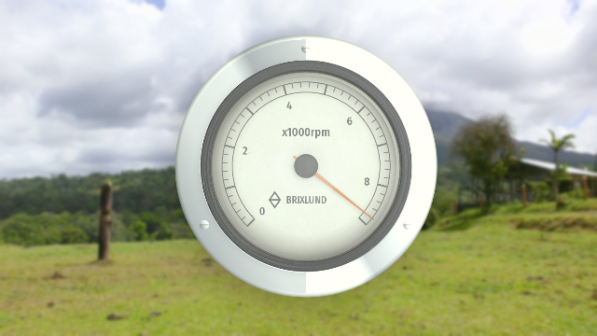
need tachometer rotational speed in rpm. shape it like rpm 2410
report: rpm 8800
